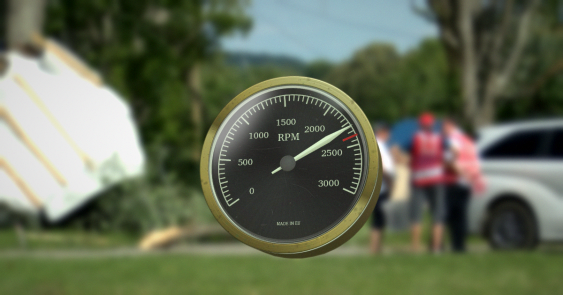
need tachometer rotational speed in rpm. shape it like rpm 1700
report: rpm 2300
